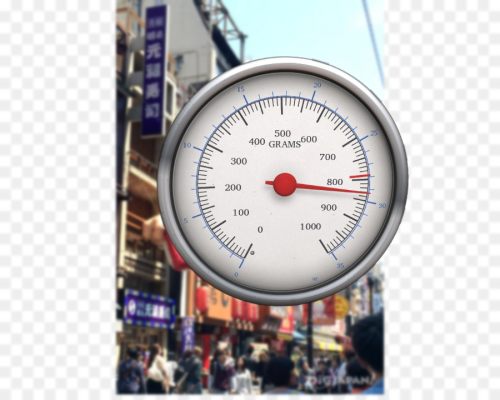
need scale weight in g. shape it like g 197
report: g 830
